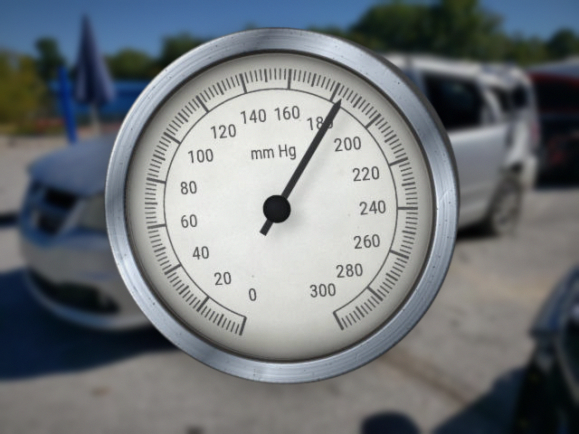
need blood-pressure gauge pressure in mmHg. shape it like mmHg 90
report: mmHg 184
